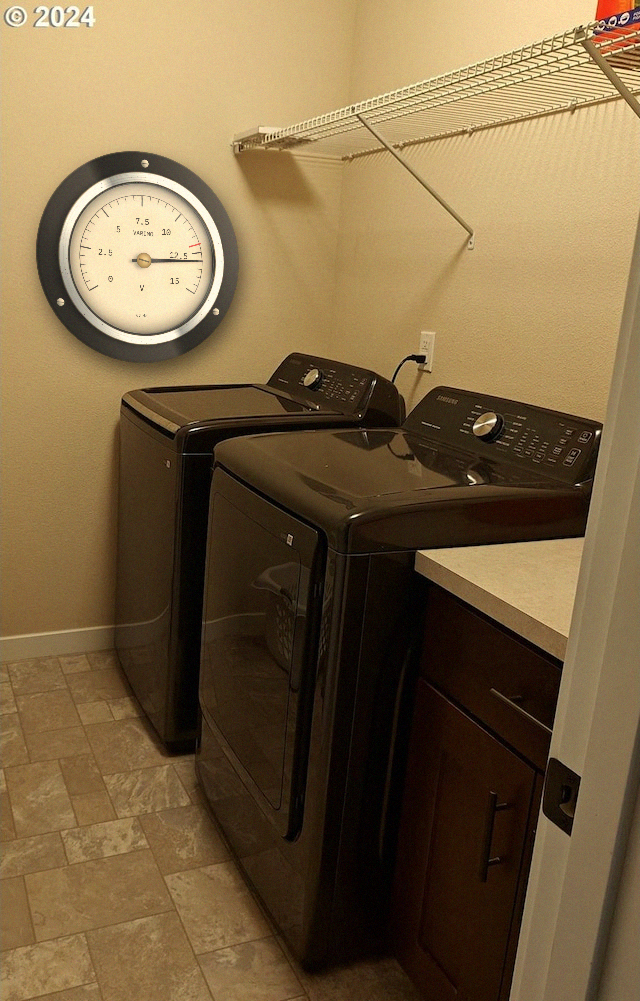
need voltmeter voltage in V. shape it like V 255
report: V 13
